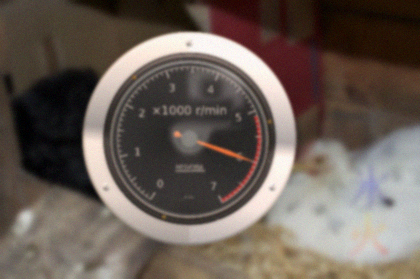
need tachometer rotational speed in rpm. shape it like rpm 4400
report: rpm 6000
